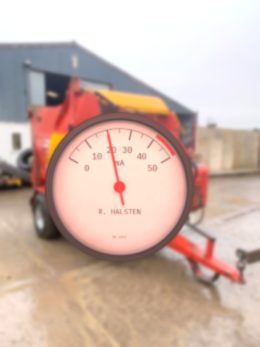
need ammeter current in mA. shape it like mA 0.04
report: mA 20
